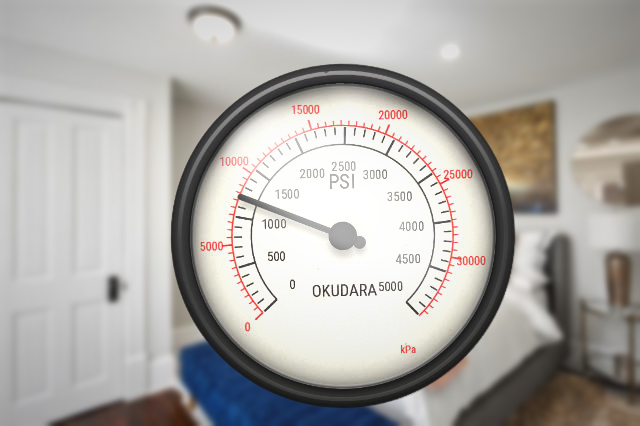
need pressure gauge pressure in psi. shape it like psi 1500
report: psi 1200
